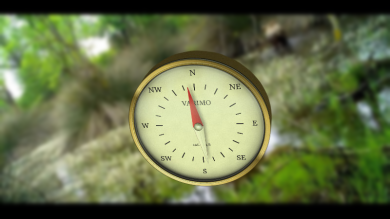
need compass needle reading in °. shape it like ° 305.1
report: ° 352.5
